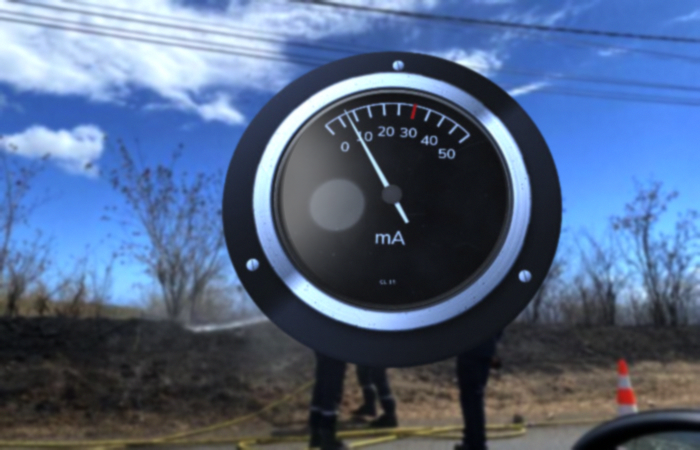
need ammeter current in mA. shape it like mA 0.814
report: mA 7.5
